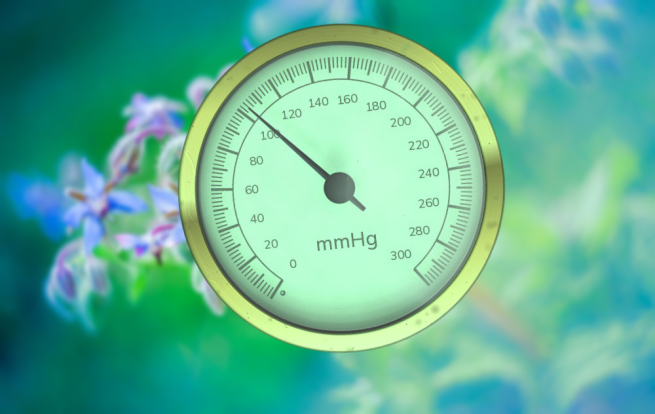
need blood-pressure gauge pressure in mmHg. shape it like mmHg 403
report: mmHg 104
